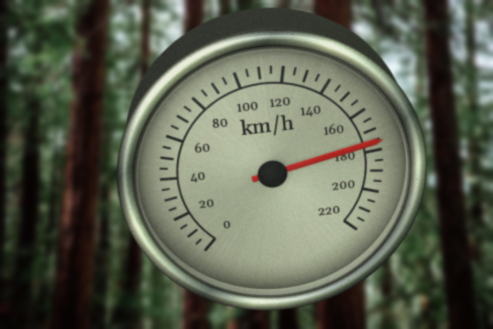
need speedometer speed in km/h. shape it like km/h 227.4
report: km/h 175
